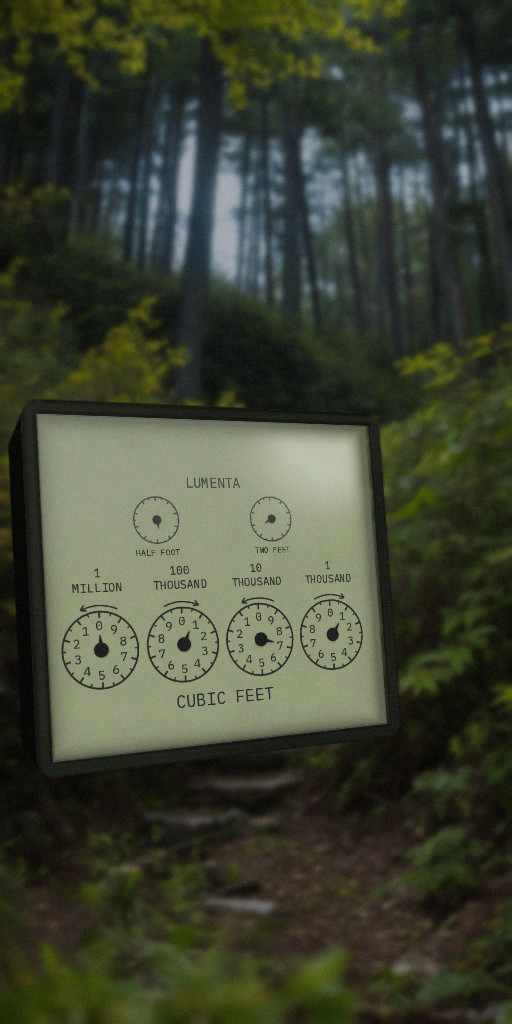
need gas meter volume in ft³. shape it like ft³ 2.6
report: ft³ 7100
